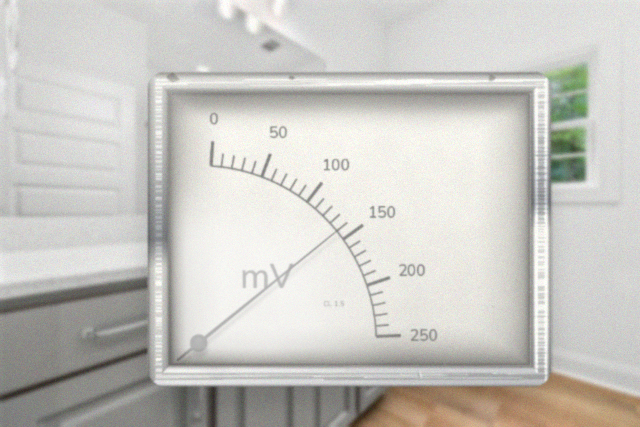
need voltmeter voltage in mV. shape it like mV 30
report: mV 140
